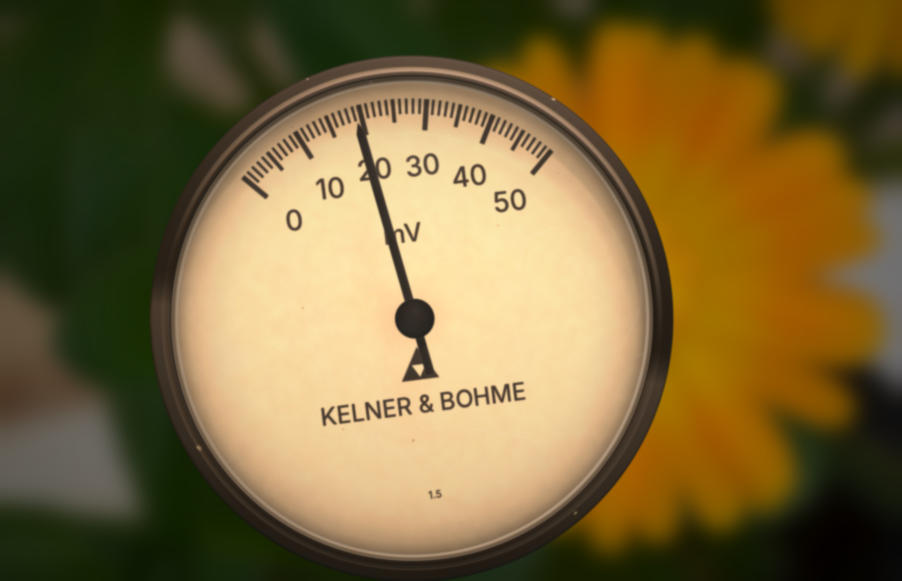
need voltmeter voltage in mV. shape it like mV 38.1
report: mV 19
